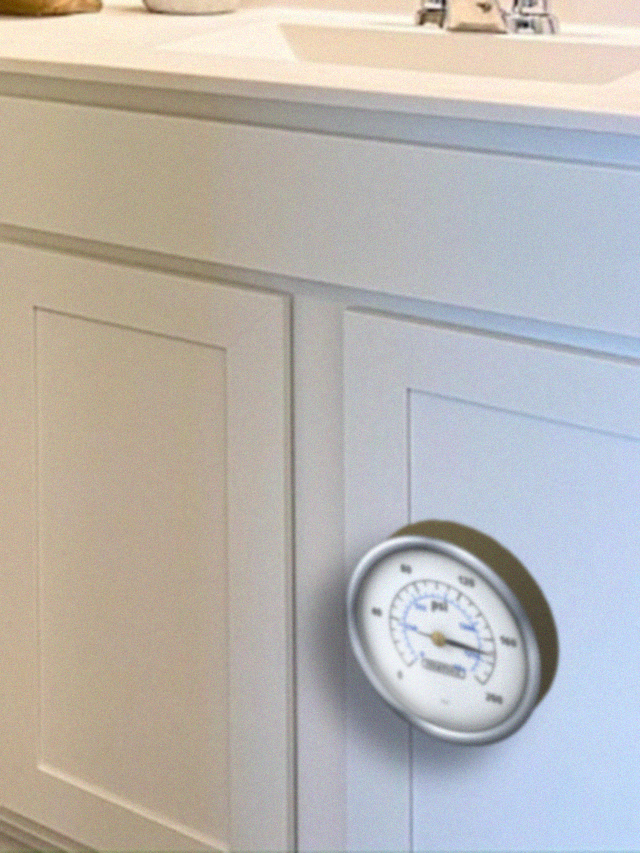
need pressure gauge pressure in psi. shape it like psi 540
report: psi 170
